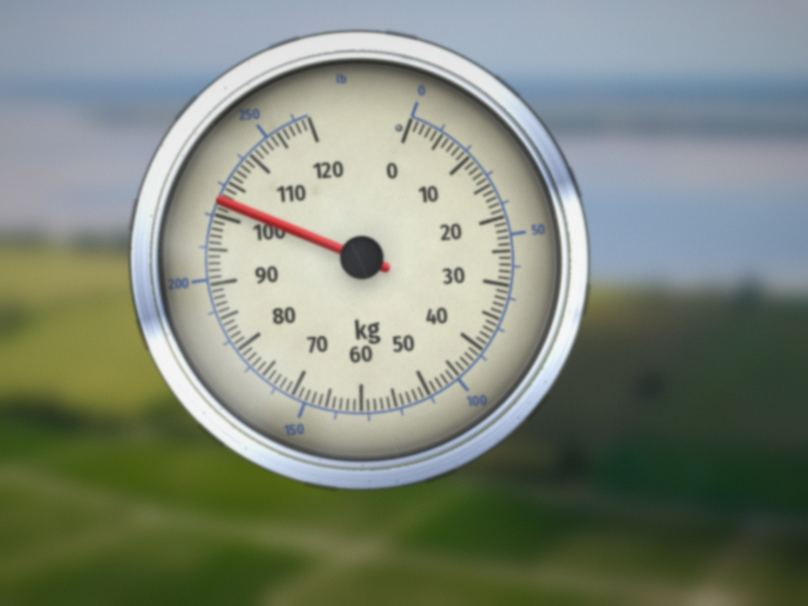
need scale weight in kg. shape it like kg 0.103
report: kg 102
